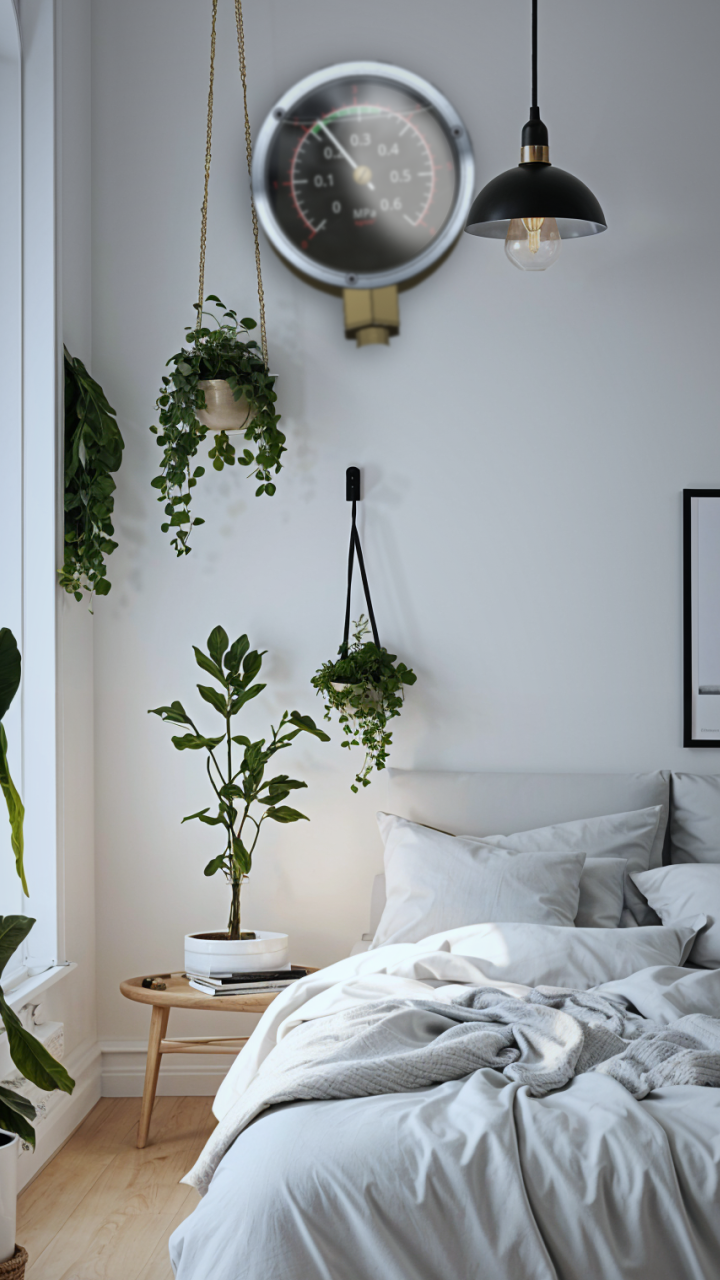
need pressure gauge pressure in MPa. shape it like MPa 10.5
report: MPa 0.22
